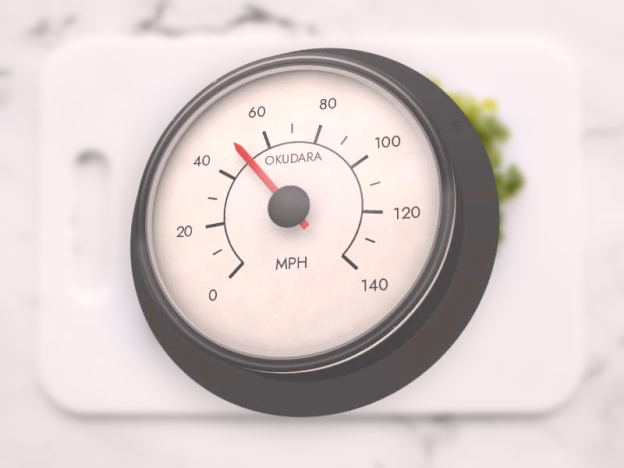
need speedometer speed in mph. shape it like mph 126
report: mph 50
